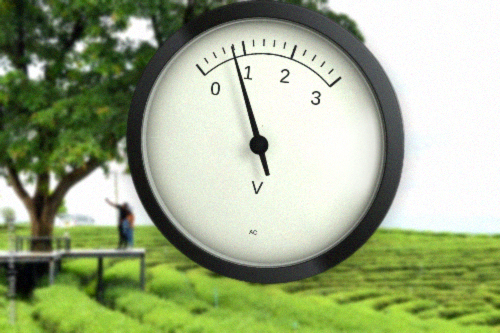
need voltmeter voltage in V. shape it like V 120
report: V 0.8
